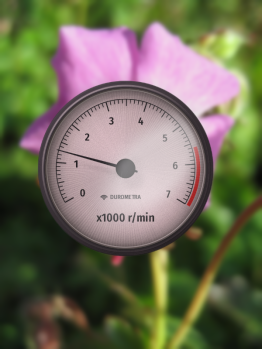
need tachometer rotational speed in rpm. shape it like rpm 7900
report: rpm 1300
